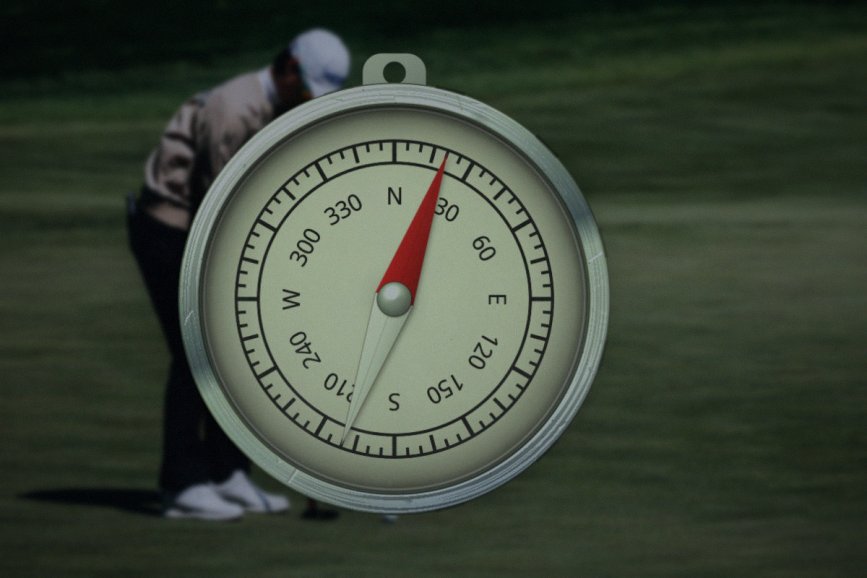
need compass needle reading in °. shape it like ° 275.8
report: ° 20
